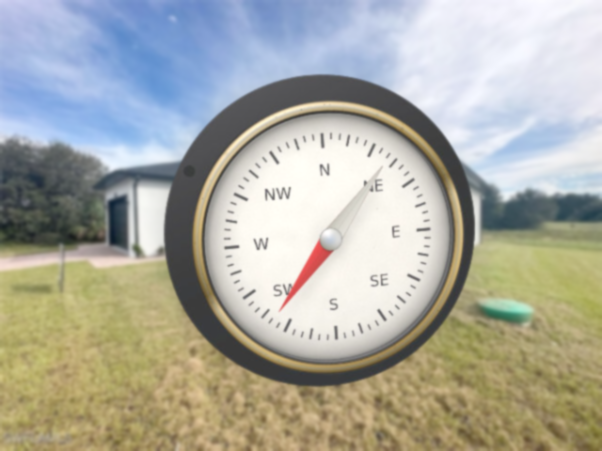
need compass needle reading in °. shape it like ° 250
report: ° 220
